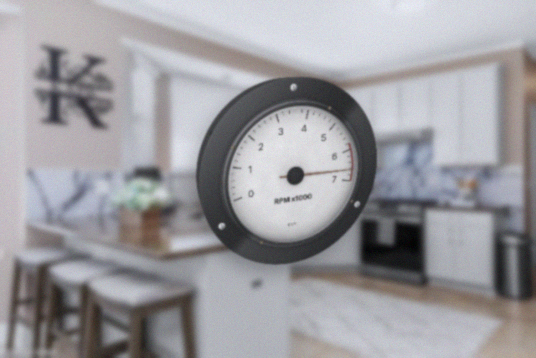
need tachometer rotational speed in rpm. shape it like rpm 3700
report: rpm 6600
